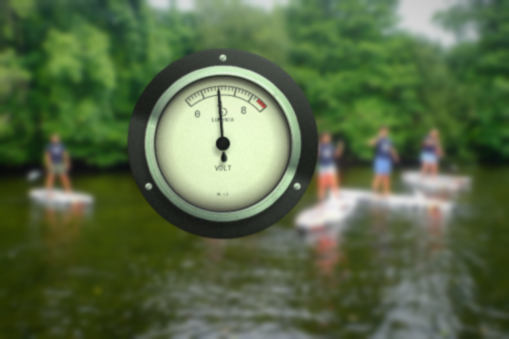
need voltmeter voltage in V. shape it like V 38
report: V 4
